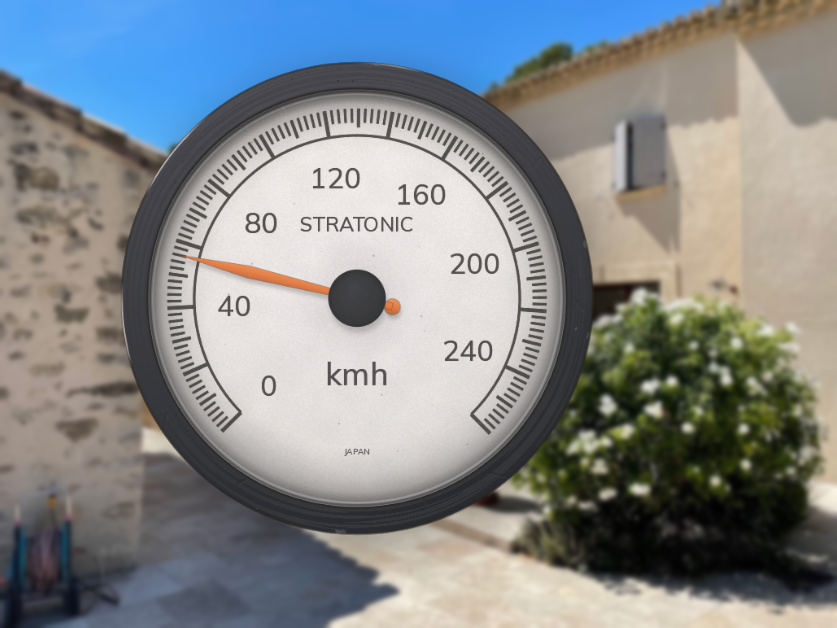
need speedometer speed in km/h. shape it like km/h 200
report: km/h 56
